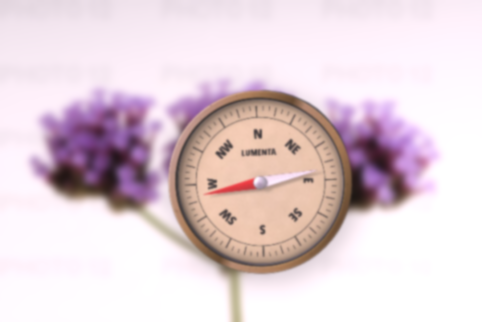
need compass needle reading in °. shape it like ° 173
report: ° 260
